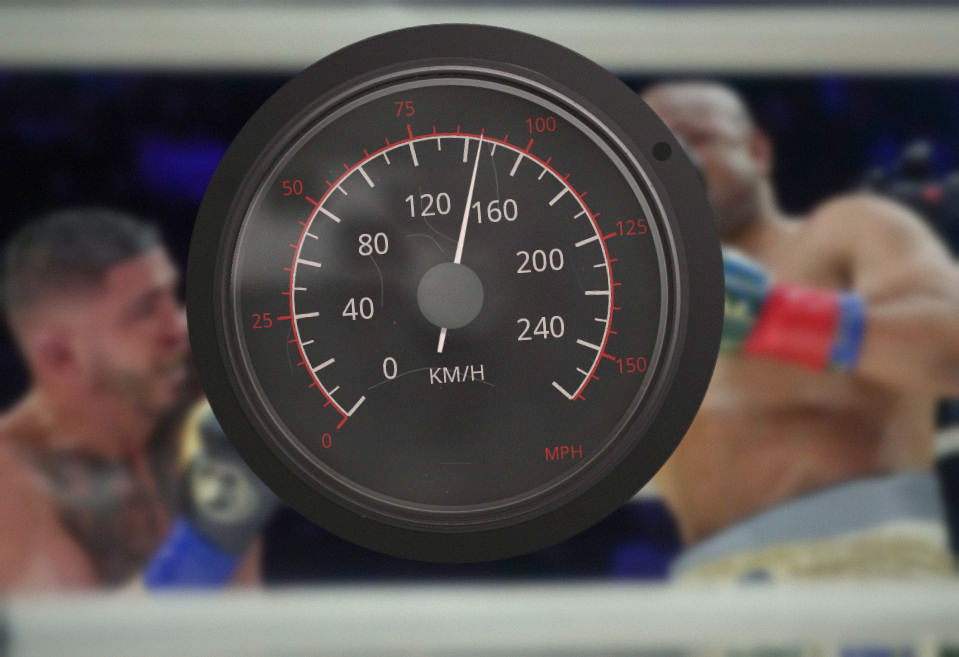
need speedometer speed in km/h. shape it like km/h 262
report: km/h 145
